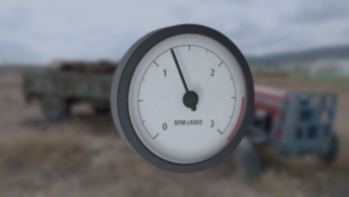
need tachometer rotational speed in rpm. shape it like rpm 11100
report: rpm 1250
